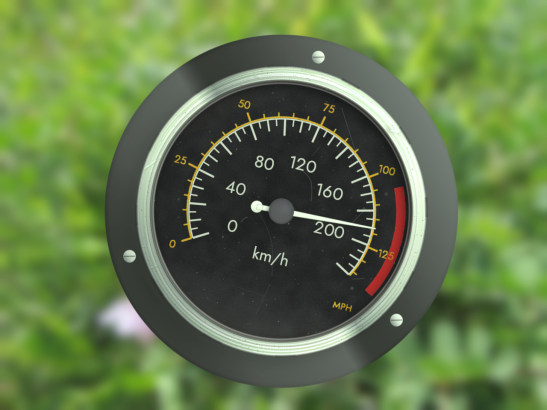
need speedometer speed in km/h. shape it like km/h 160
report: km/h 190
